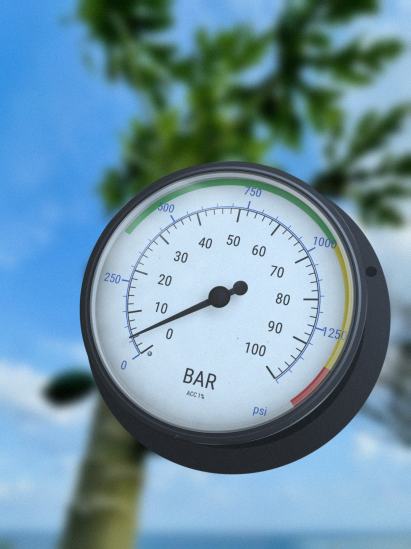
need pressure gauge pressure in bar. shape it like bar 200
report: bar 4
